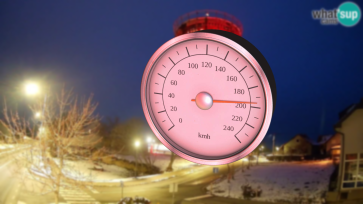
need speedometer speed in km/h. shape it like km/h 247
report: km/h 195
